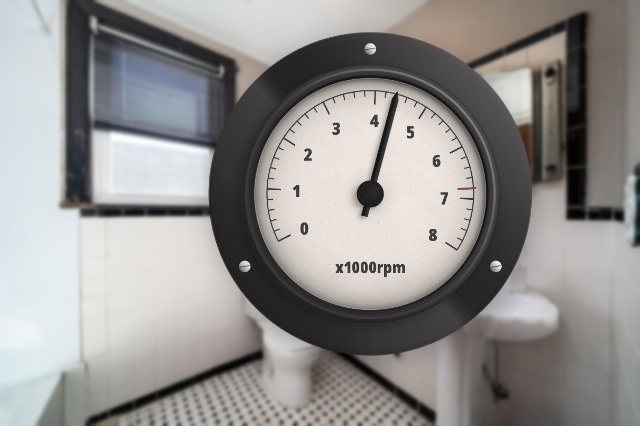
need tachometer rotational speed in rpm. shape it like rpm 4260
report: rpm 4400
